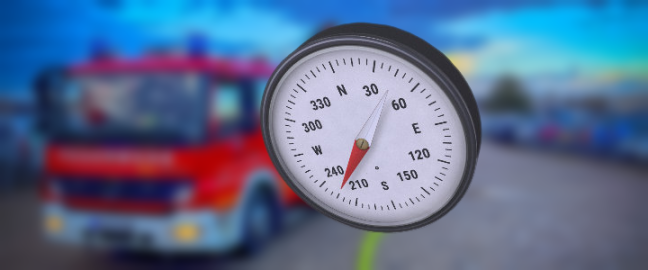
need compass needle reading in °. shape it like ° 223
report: ° 225
